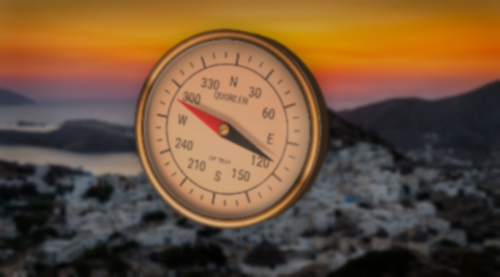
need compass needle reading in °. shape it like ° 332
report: ° 290
